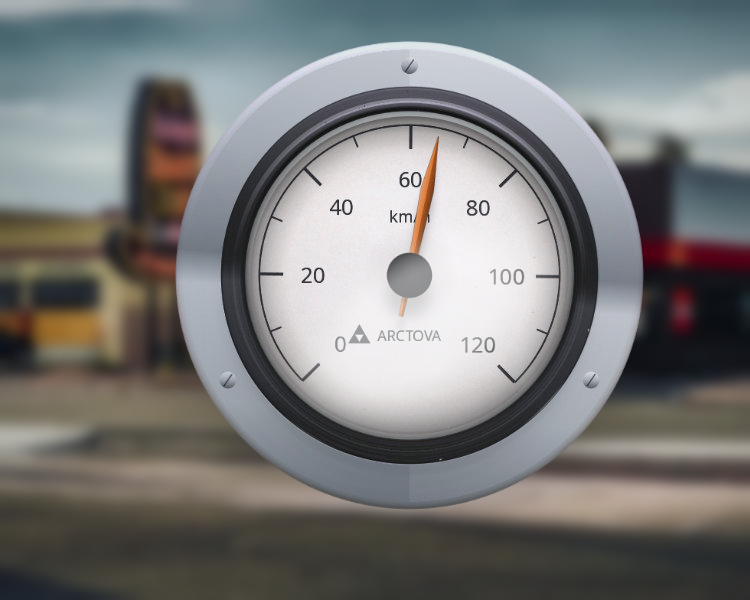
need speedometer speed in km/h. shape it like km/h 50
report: km/h 65
